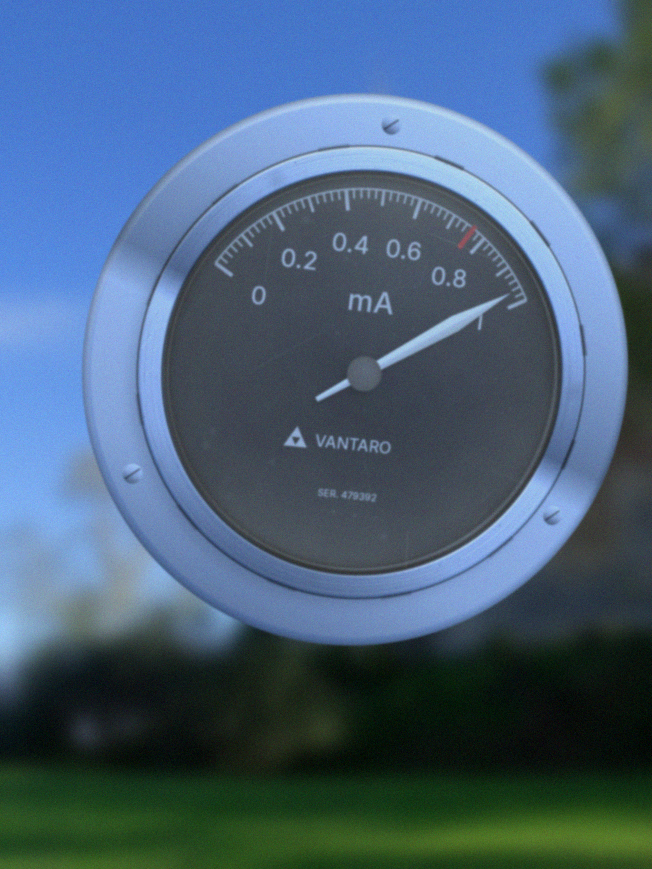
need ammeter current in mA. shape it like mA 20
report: mA 0.96
